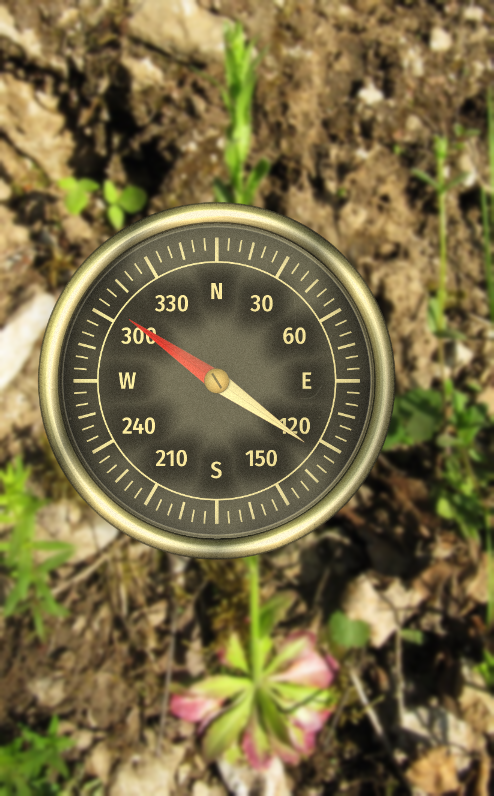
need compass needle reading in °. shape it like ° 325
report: ° 305
